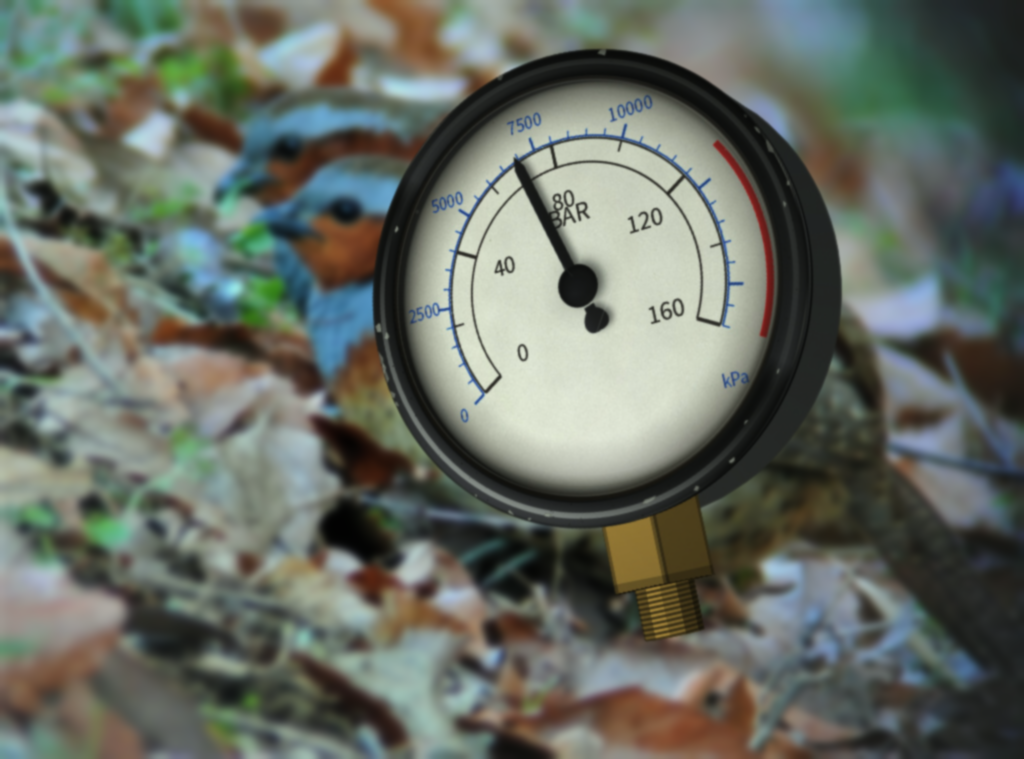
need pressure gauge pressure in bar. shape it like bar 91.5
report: bar 70
